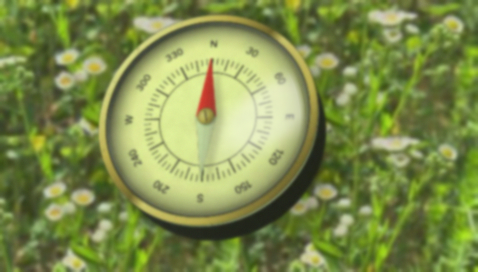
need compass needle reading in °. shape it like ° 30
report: ° 0
